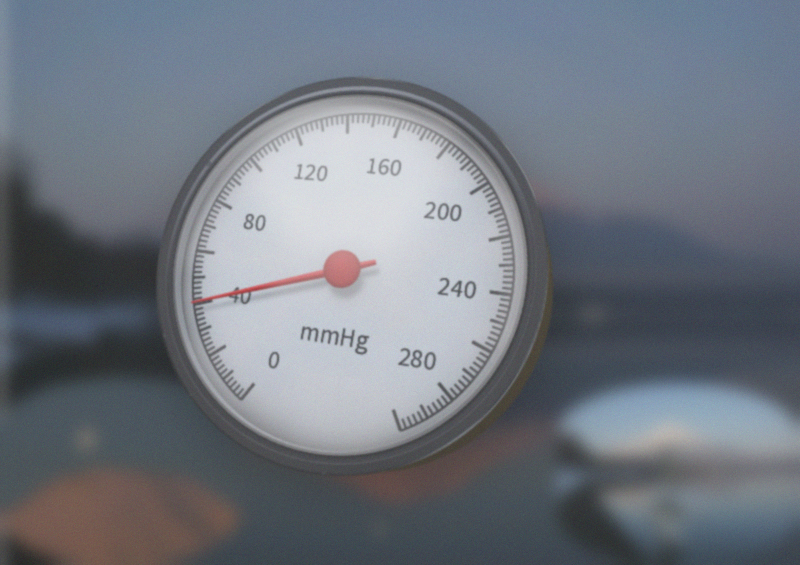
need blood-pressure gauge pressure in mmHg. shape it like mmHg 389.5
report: mmHg 40
